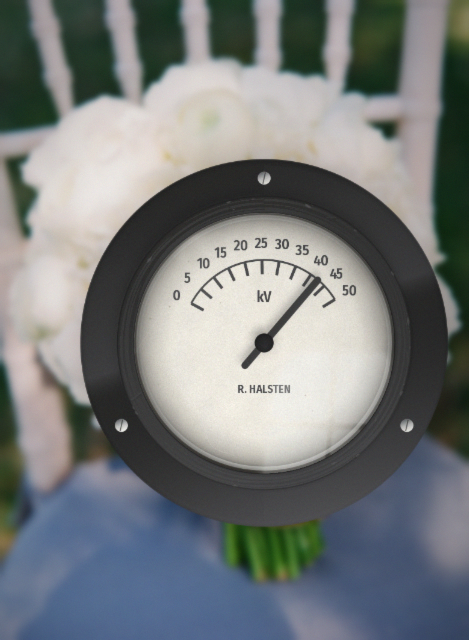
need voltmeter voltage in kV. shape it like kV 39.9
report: kV 42.5
